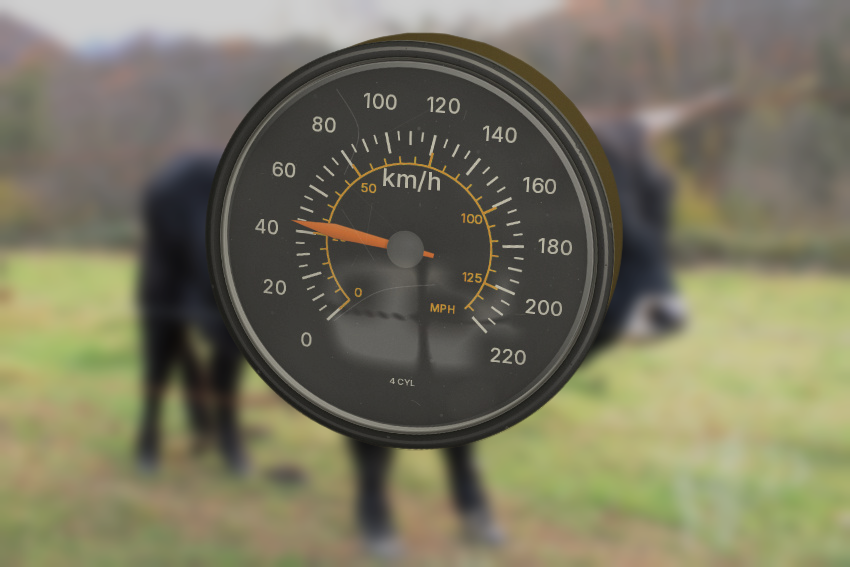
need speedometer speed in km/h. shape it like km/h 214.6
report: km/h 45
